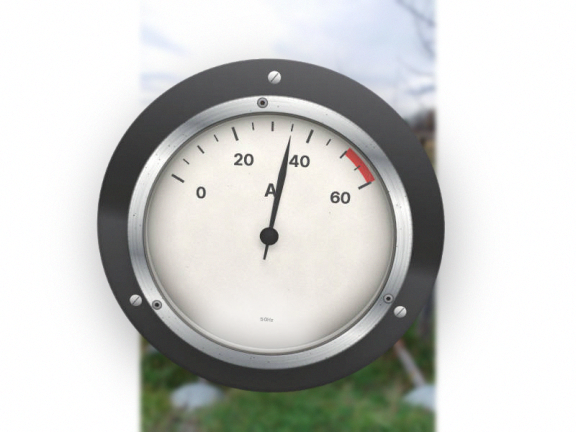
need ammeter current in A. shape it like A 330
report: A 35
